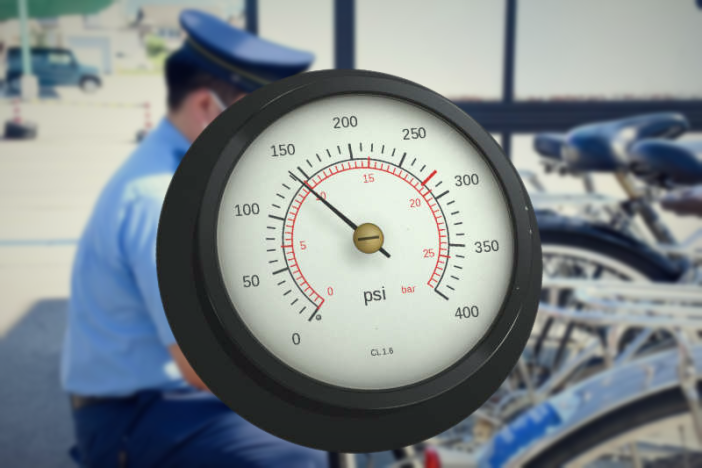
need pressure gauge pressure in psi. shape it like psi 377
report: psi 140
